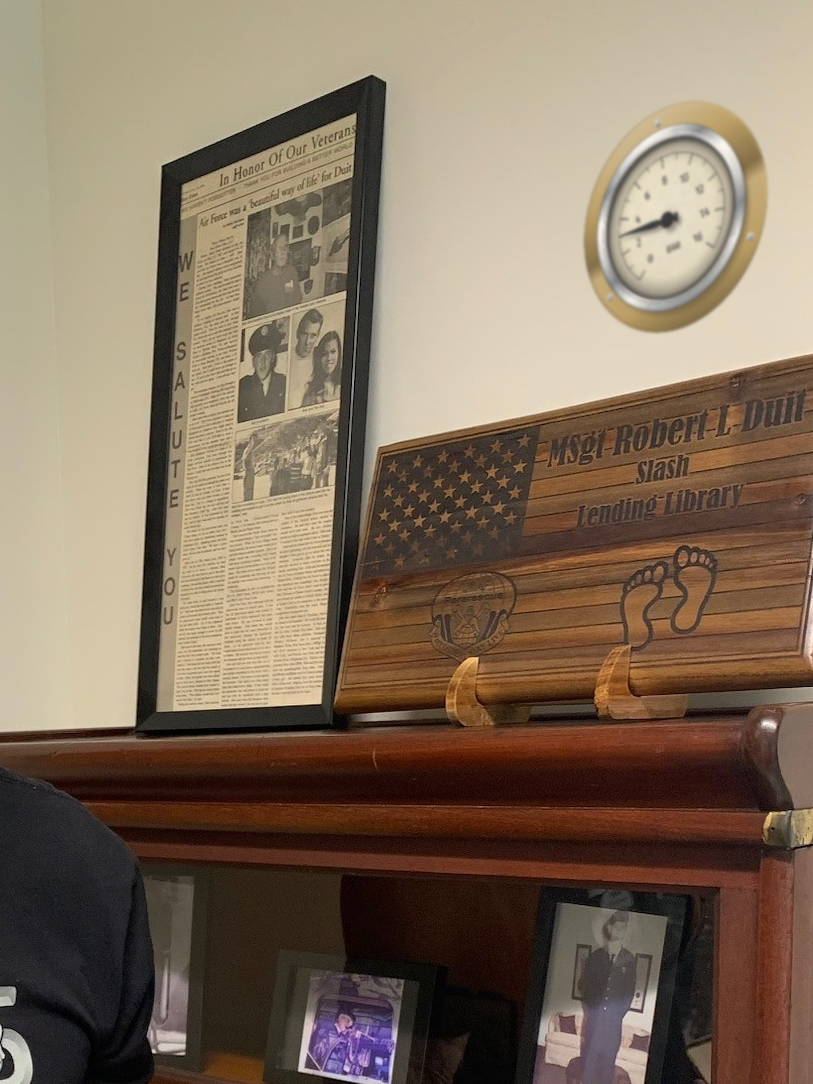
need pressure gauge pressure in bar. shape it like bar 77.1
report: bar 3
